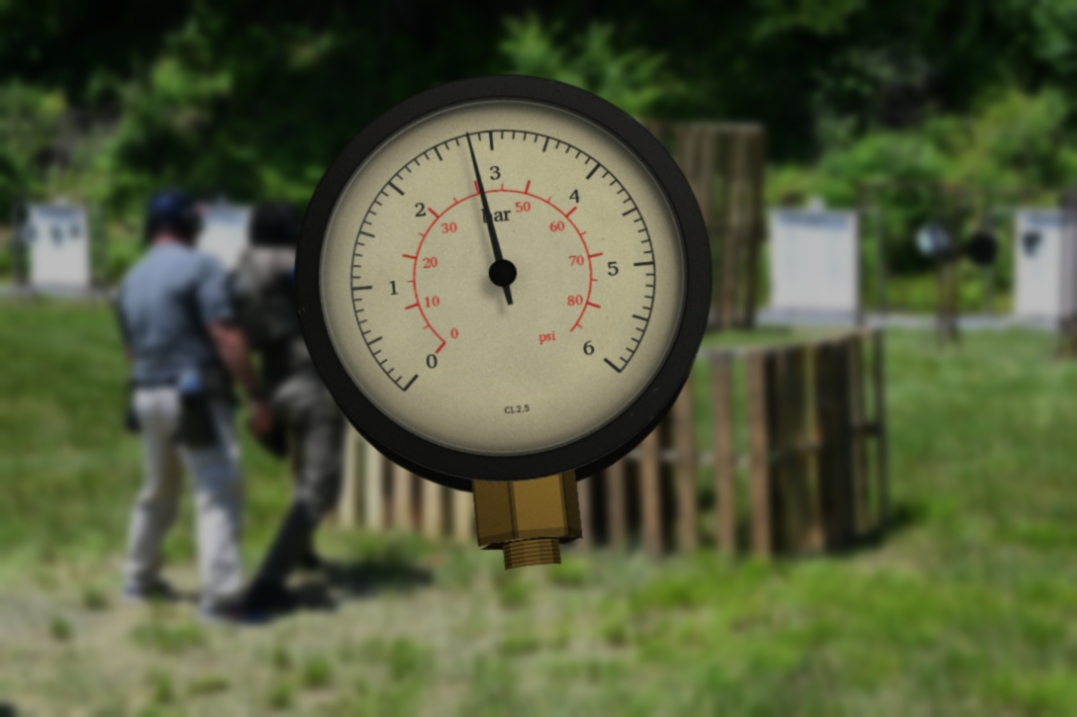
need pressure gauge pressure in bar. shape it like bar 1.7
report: bar 2.8
